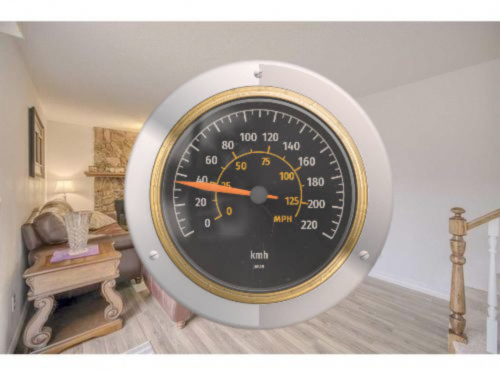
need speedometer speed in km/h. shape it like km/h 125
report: km/h 35
